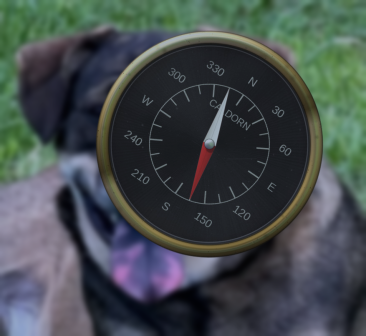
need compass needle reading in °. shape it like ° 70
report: ° 165
